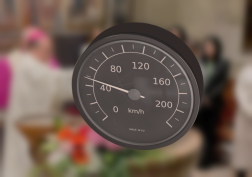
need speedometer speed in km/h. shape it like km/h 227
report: km/h 50
